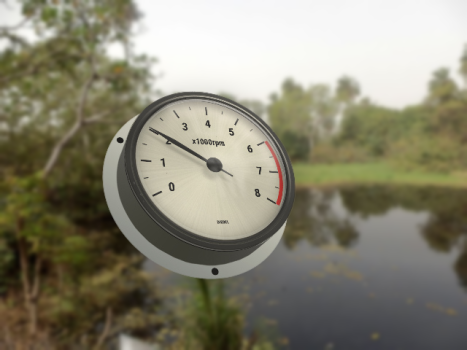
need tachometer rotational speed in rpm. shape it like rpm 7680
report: rpm 2000
